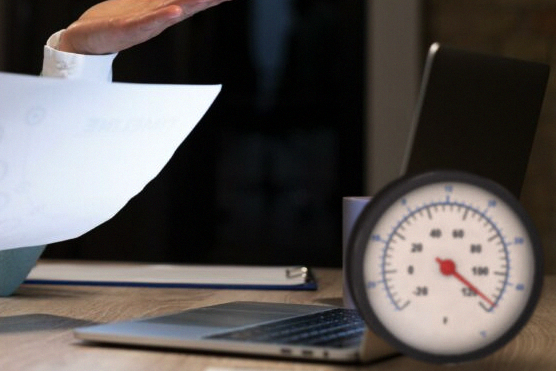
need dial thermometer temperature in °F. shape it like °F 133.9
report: °F 116
